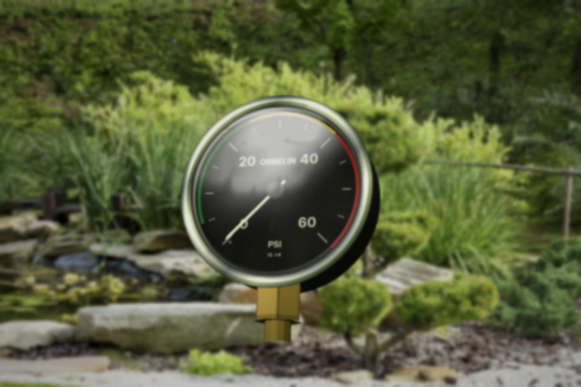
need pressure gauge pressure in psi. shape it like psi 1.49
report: psi 0
